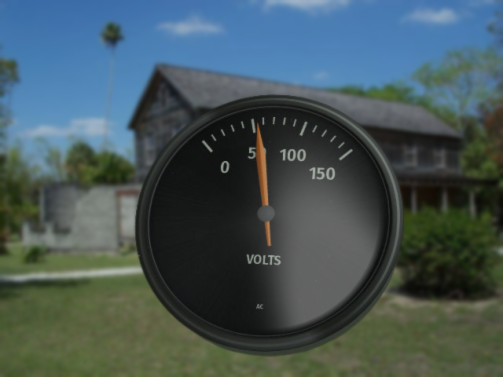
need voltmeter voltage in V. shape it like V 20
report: V 55
